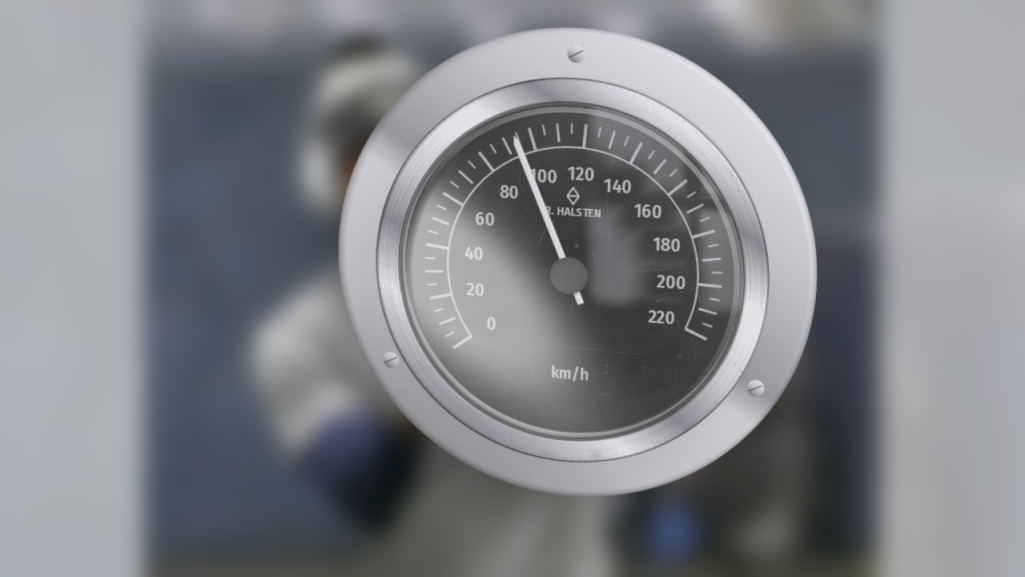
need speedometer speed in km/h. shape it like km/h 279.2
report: km/h 95
